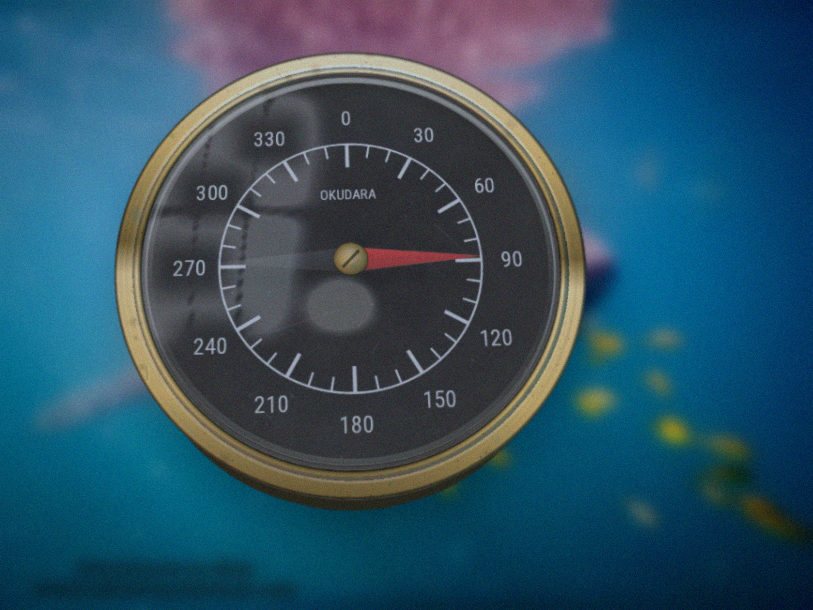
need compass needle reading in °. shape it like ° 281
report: ° 90
